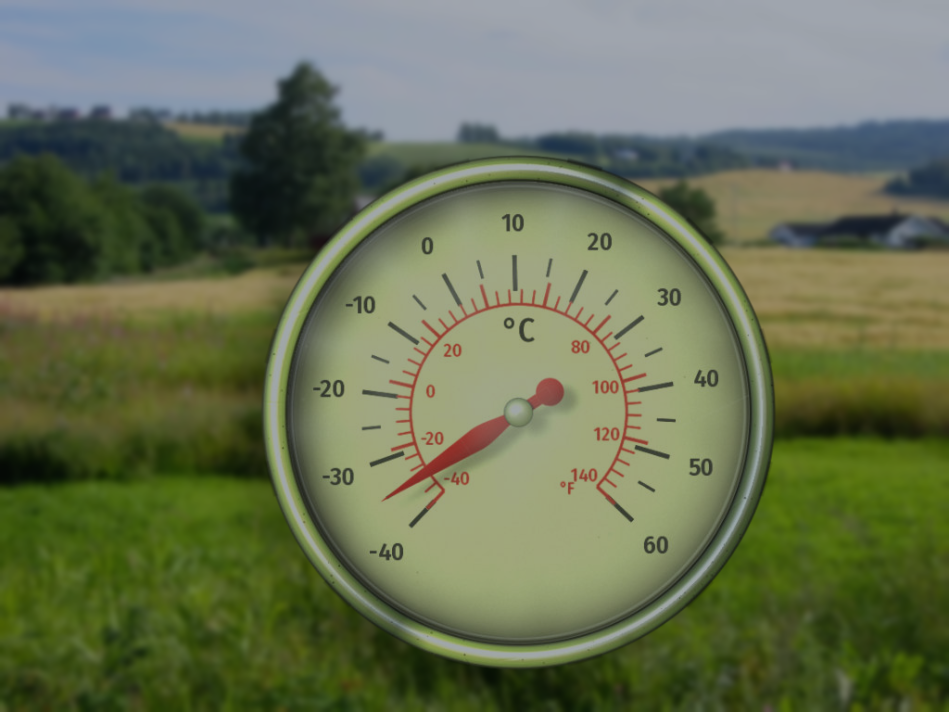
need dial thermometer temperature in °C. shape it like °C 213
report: °C -35
